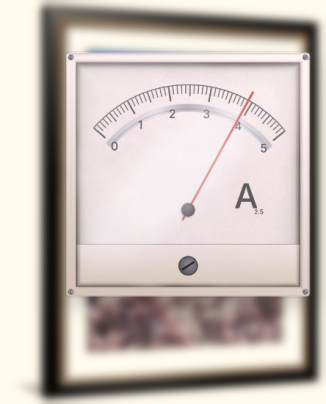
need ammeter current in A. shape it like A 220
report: A 3.9
